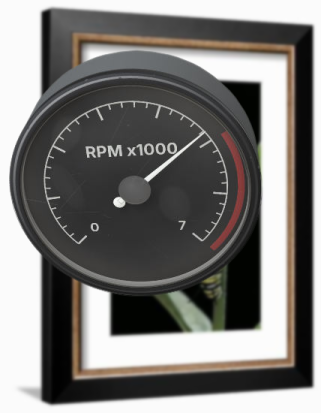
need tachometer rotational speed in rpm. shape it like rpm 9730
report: rpm 4800
